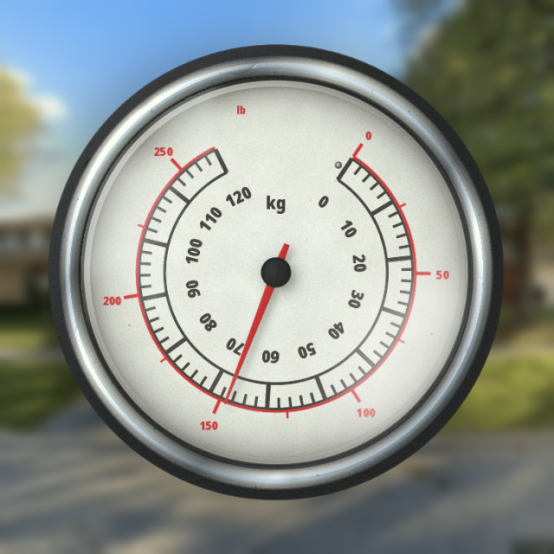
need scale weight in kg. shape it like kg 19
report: kg 67
